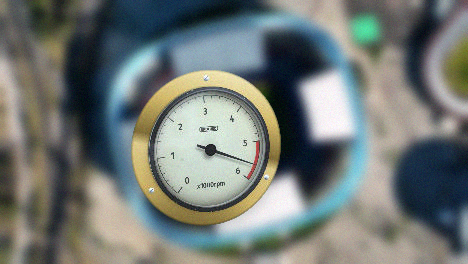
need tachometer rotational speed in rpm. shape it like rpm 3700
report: rpm 5600
